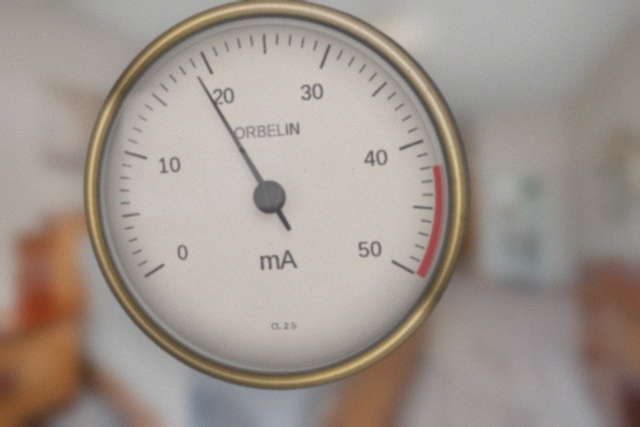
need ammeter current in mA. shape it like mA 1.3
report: mA 19
